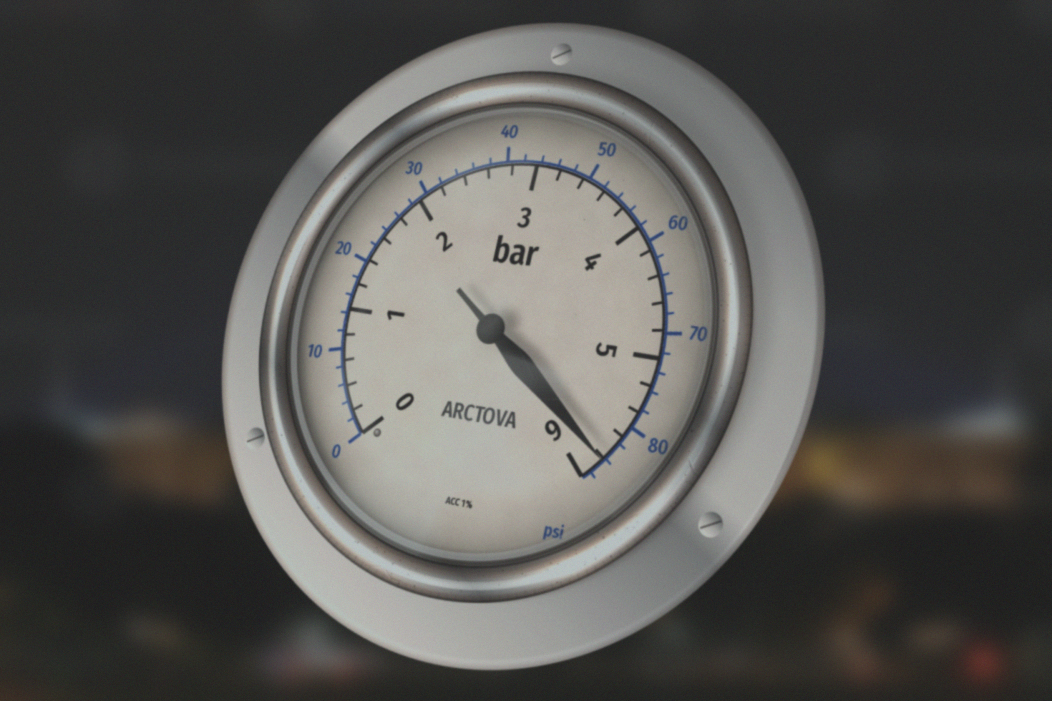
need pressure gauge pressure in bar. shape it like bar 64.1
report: bar 5.8
